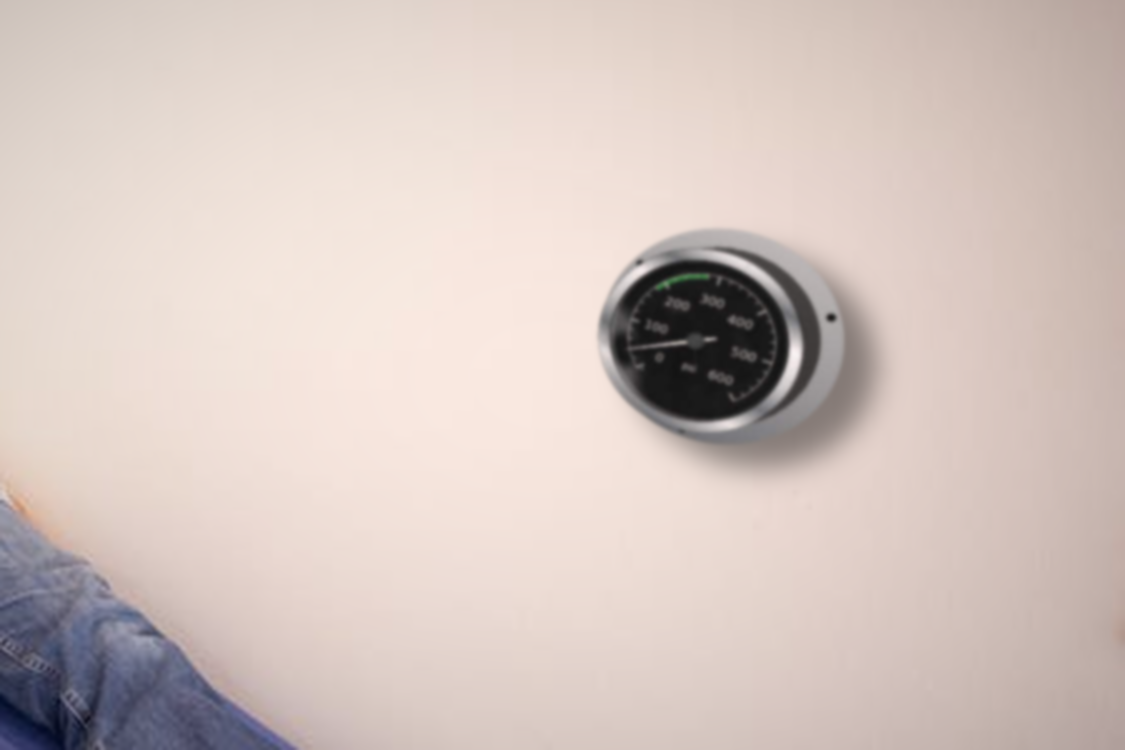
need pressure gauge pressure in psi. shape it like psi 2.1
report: psi 40
